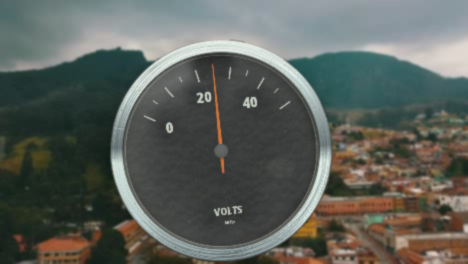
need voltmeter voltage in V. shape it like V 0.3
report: V 25
